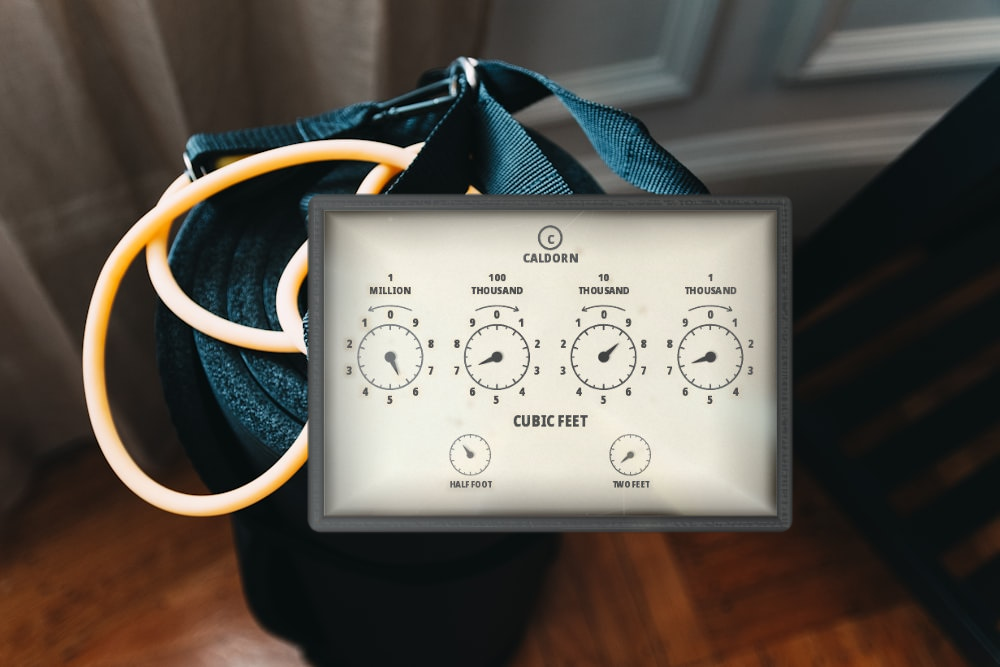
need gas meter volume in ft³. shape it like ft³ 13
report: ft³ 568700
